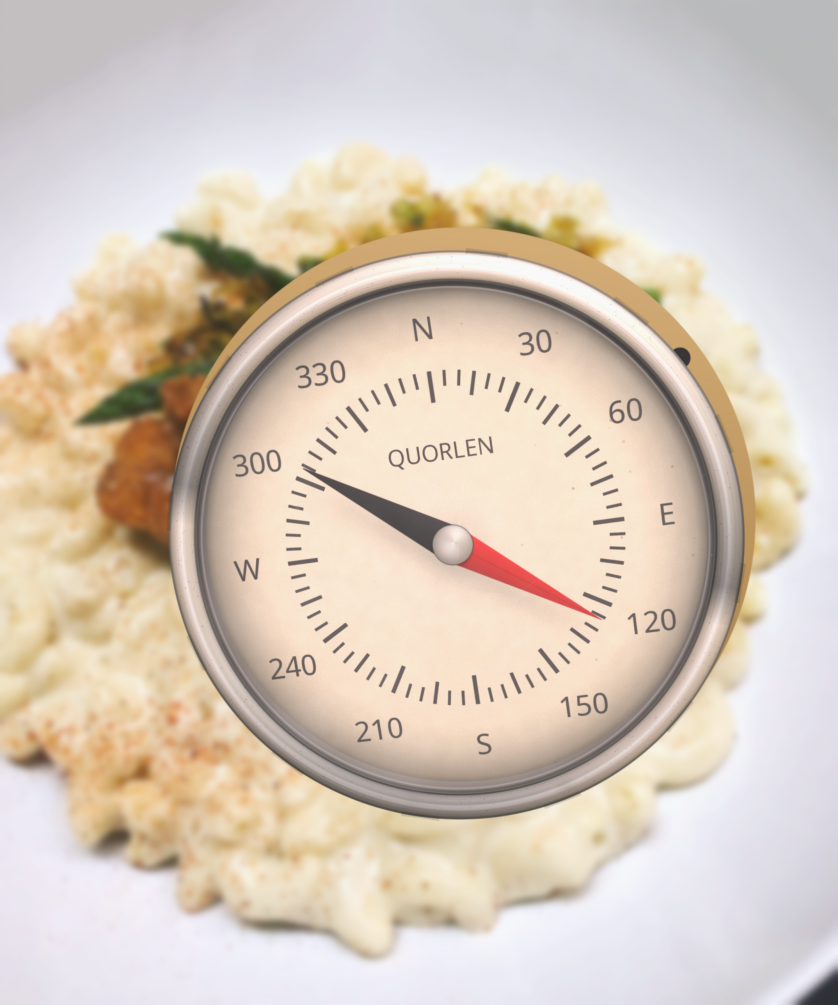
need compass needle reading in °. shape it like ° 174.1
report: ° 125
